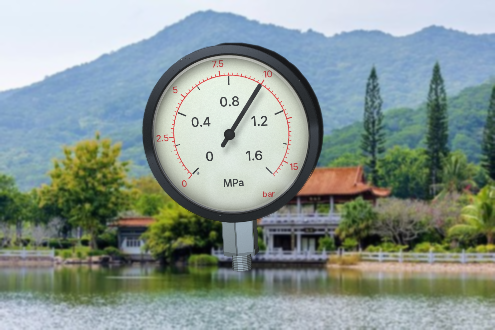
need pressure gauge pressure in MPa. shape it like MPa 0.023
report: MPa 1
